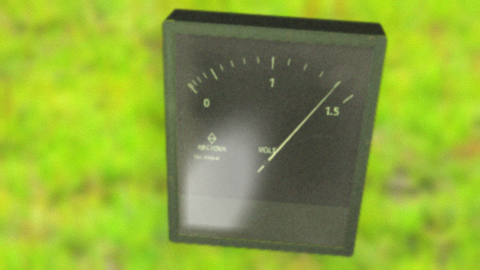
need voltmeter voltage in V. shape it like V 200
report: V 1.4
